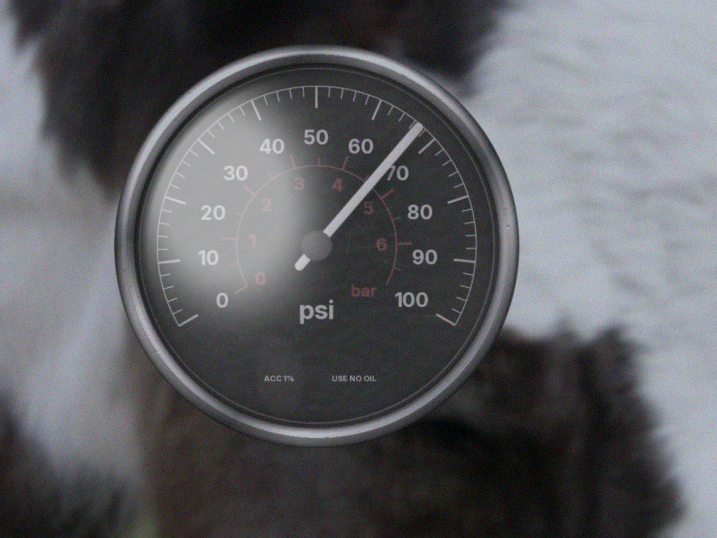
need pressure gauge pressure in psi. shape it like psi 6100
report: psi 67
